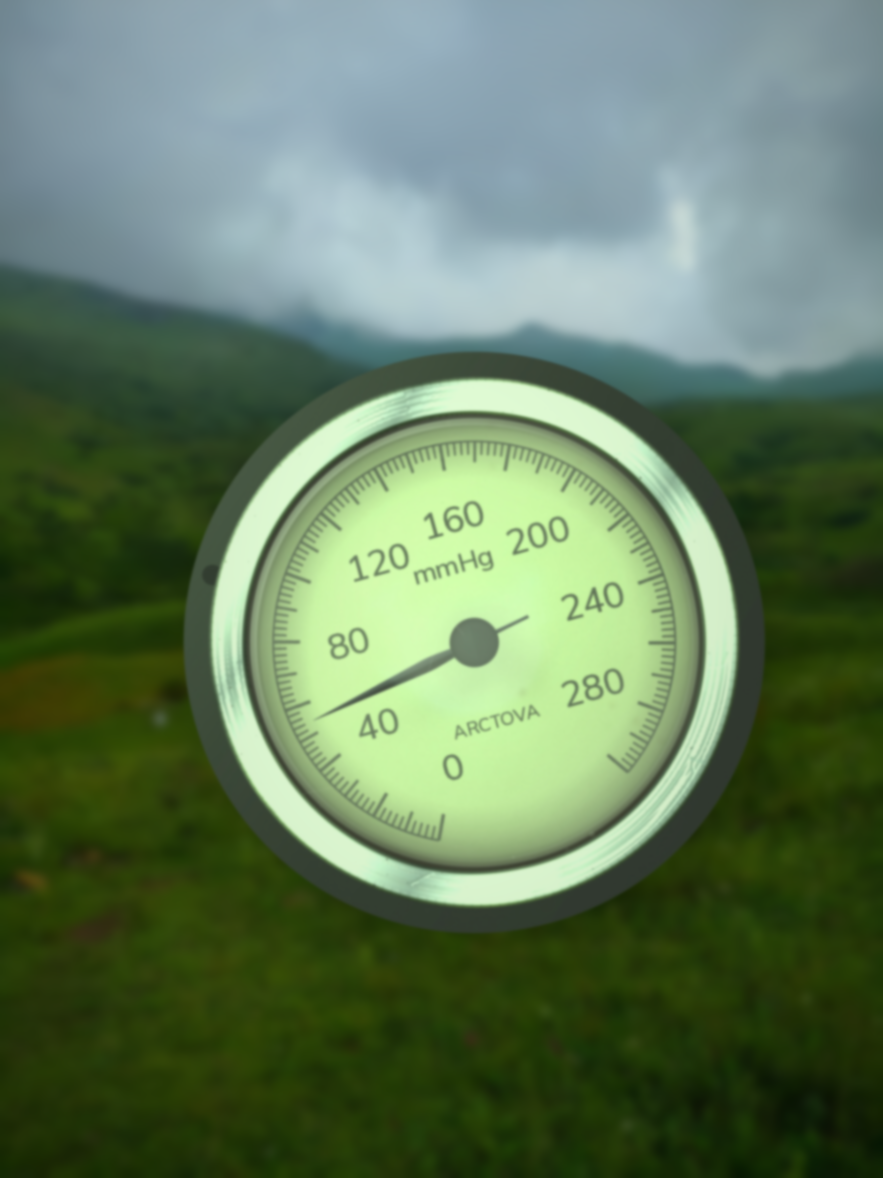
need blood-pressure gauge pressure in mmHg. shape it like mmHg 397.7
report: mmHg 54
